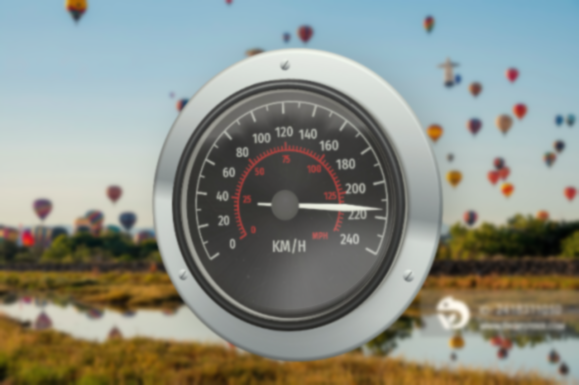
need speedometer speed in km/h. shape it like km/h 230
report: km/h 215
